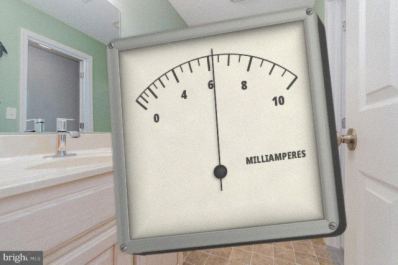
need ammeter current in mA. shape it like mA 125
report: mA 6.25
